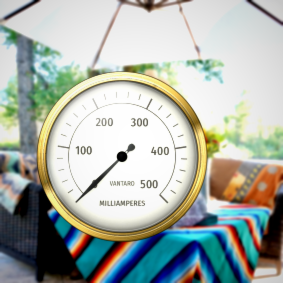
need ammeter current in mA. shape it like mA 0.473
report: mA 0
